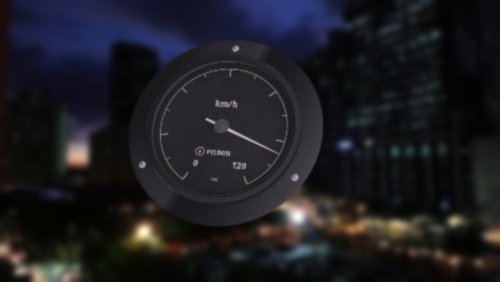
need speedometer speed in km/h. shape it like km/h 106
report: km/h 105
